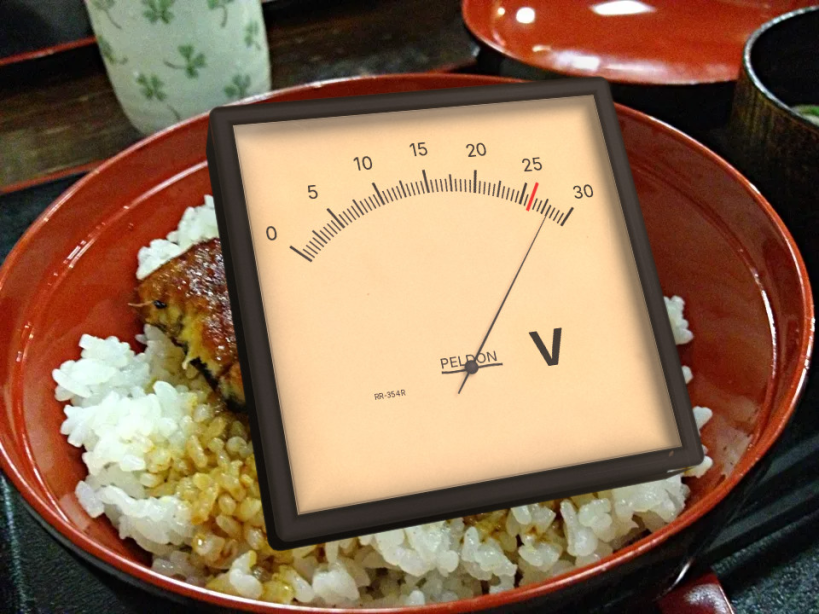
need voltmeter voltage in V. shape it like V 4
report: V 28
